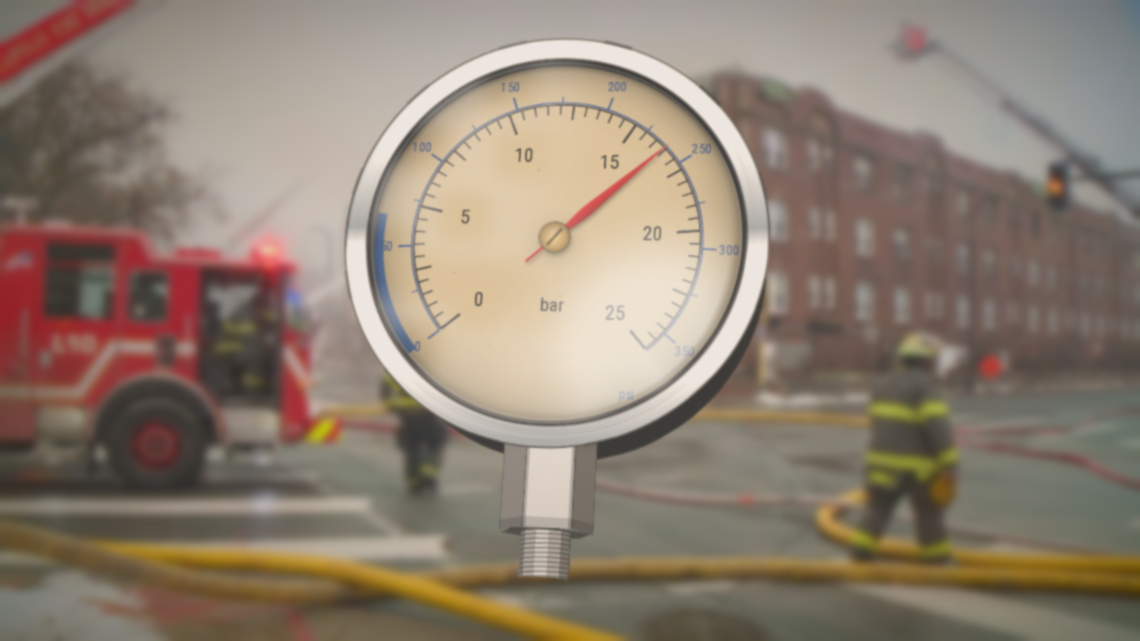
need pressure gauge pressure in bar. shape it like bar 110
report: bar 16.5
